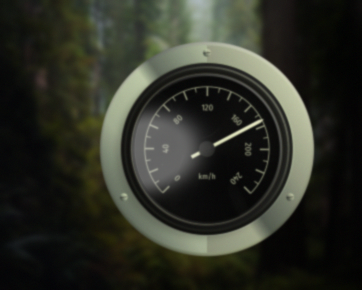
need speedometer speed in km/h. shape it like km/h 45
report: km/h 175
